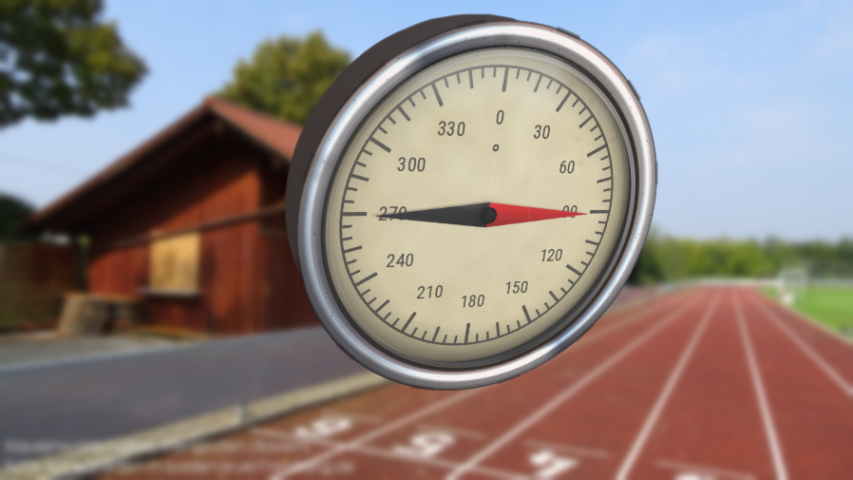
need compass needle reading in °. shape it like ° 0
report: ° 90
